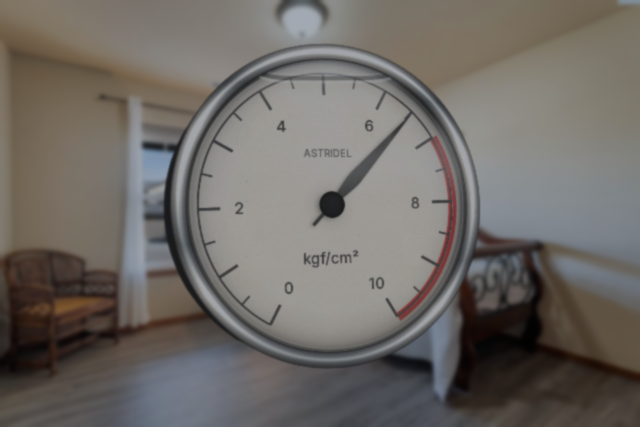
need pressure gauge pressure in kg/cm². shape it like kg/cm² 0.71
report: kg/cm² 6.5
